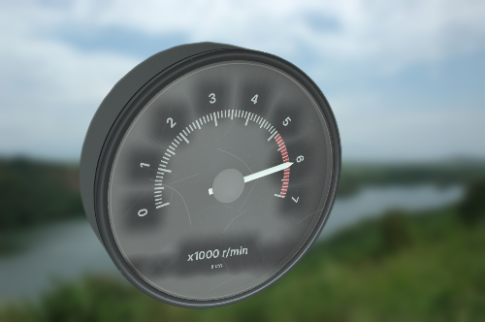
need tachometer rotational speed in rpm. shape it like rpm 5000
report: rpm 6000
